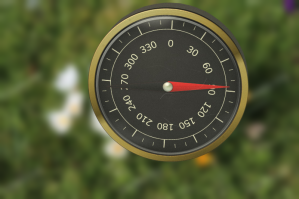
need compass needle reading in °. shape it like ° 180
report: ° 85
